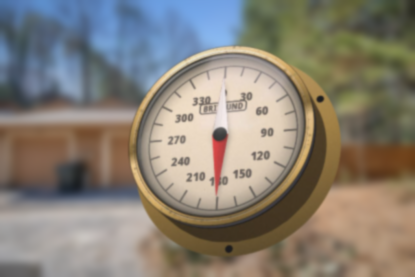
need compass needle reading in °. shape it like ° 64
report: ° 180
